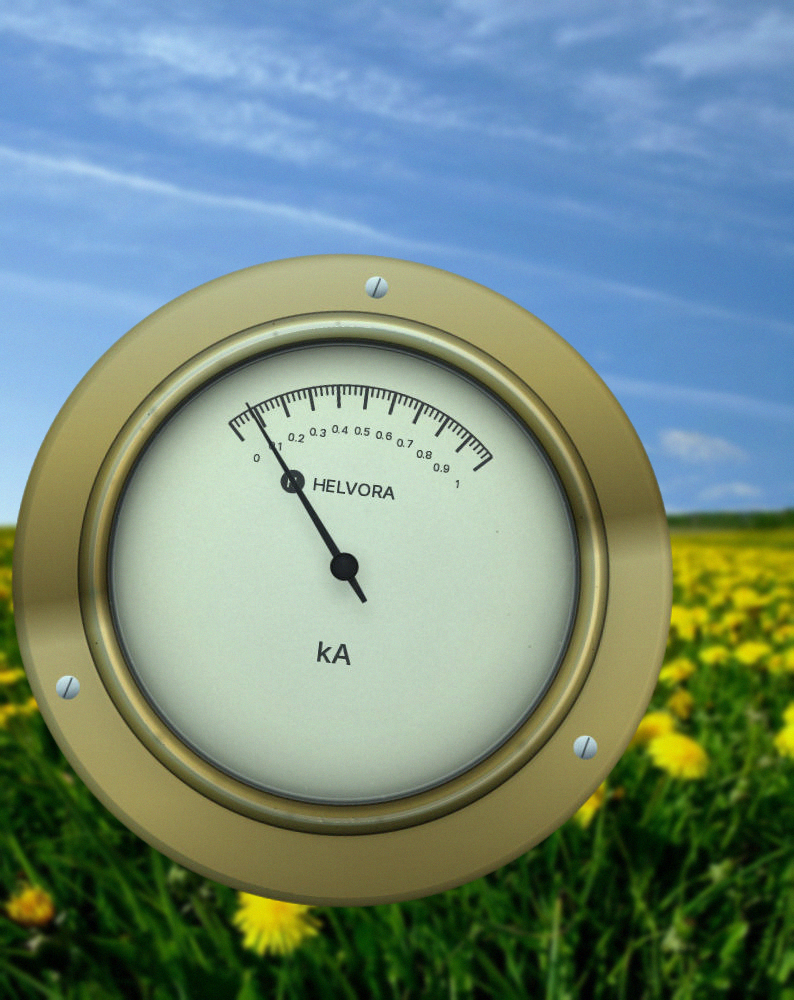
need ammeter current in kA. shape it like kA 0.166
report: kA 0.08
